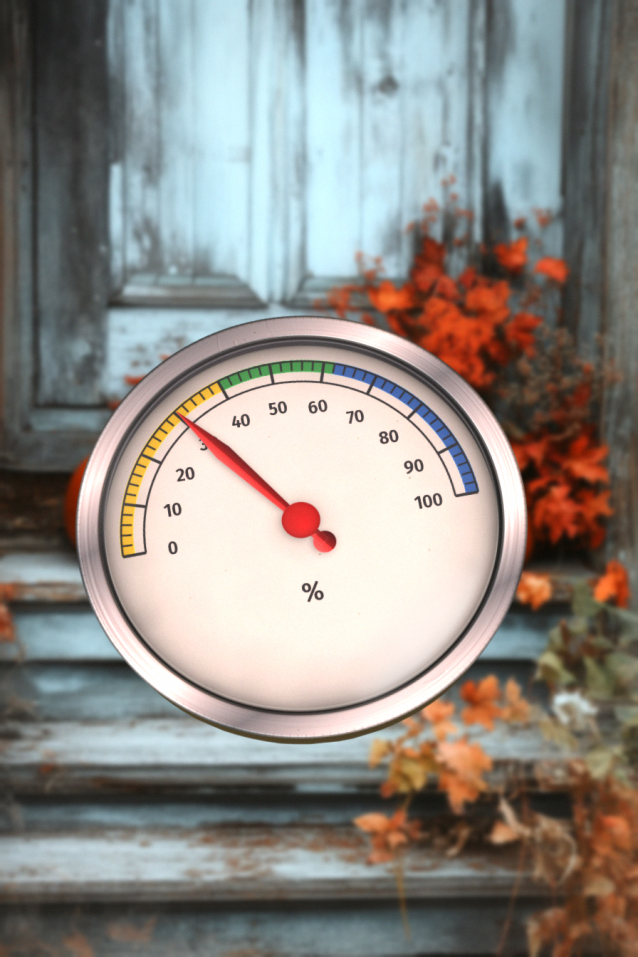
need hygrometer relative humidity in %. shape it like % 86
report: % 30
